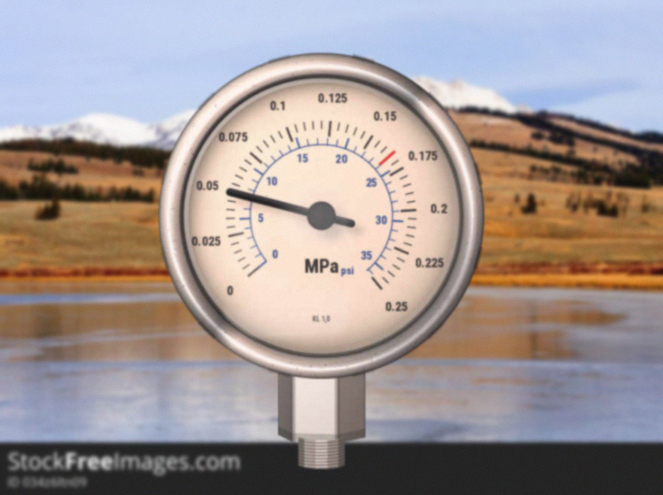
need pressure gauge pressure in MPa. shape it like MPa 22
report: MPa 0.05
